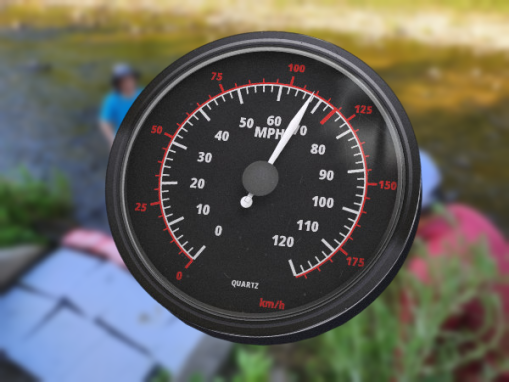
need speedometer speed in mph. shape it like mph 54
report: mph 68
